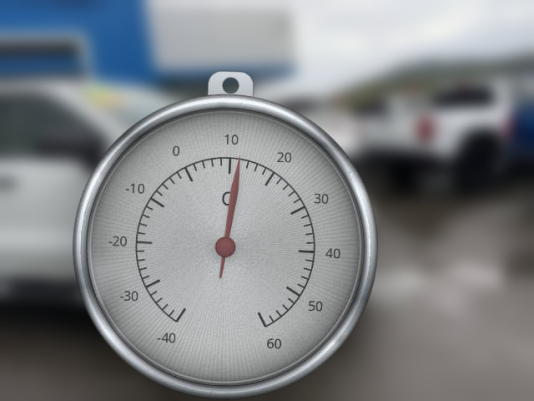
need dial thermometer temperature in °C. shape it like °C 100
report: °C 12
